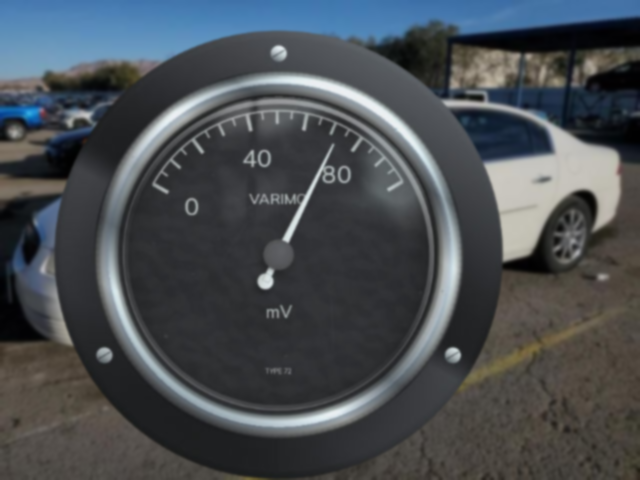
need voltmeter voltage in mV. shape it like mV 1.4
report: mV 72.5
